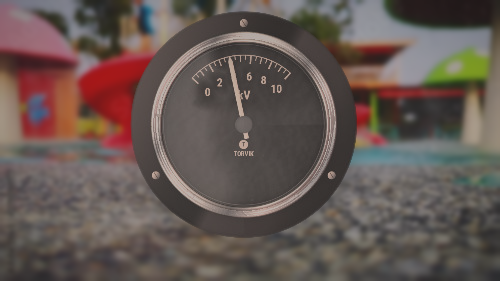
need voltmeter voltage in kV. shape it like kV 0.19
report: kV 4
